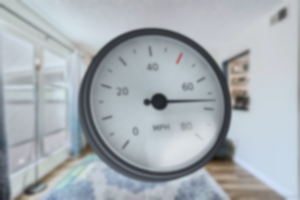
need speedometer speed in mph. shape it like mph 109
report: mph 67.5
